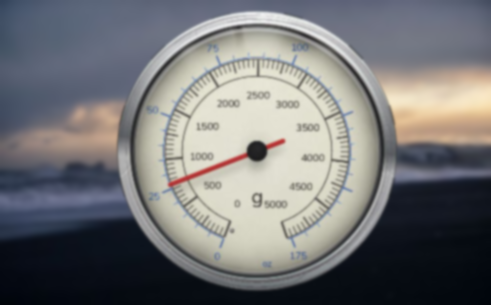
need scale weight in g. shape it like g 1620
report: g 750
